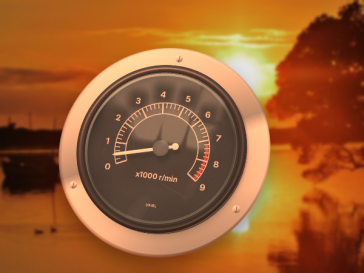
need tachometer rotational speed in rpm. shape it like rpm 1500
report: rpm 400
